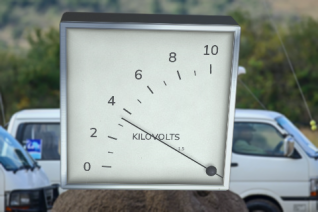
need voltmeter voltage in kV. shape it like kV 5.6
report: kV 3.5
